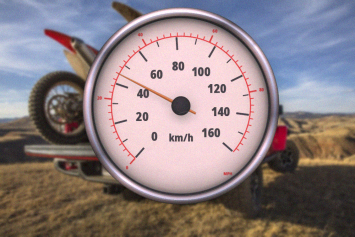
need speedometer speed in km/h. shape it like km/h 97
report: km/h 45
